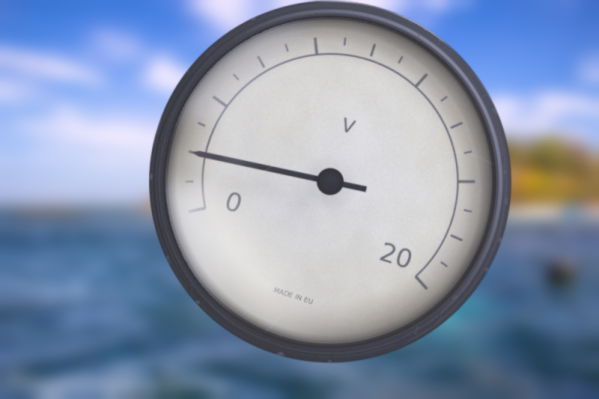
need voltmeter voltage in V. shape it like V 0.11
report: V 2
